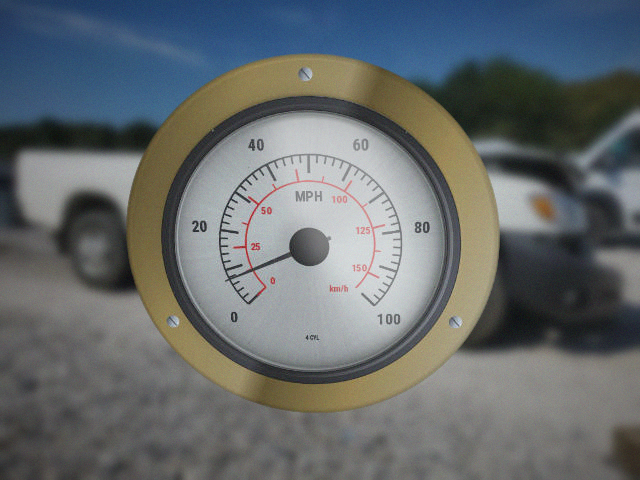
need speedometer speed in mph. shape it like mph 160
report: mph 8
